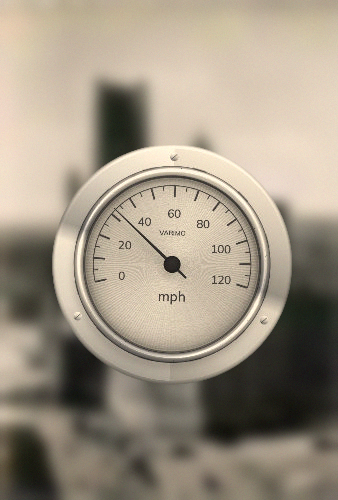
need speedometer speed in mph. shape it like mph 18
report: mph 32.5
